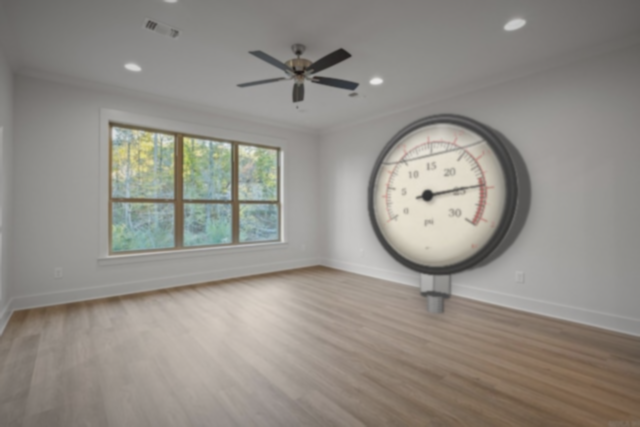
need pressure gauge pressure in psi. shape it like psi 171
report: psi 25
